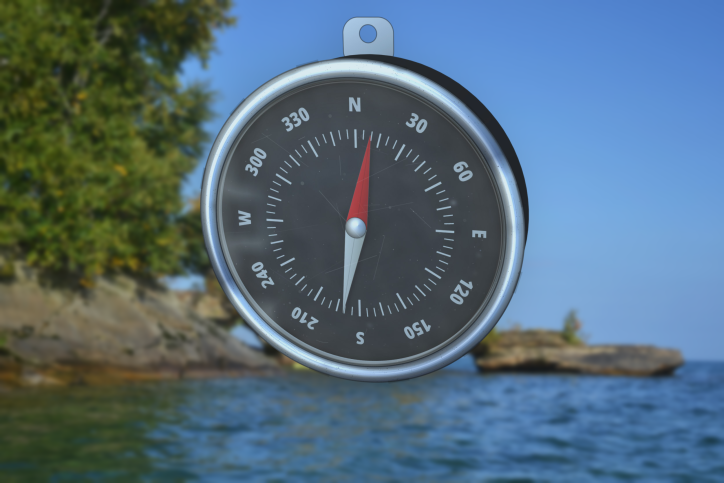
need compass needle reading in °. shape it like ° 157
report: ° 10
